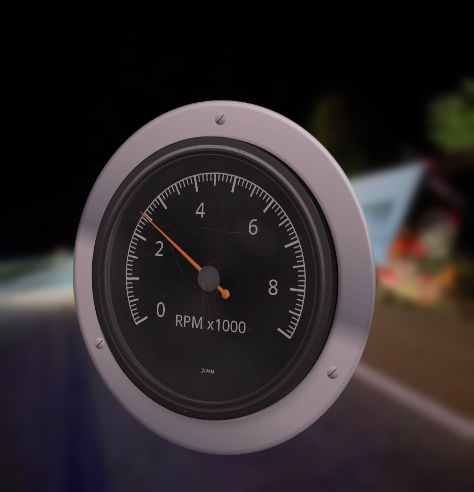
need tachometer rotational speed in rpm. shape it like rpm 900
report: rpm 2500
